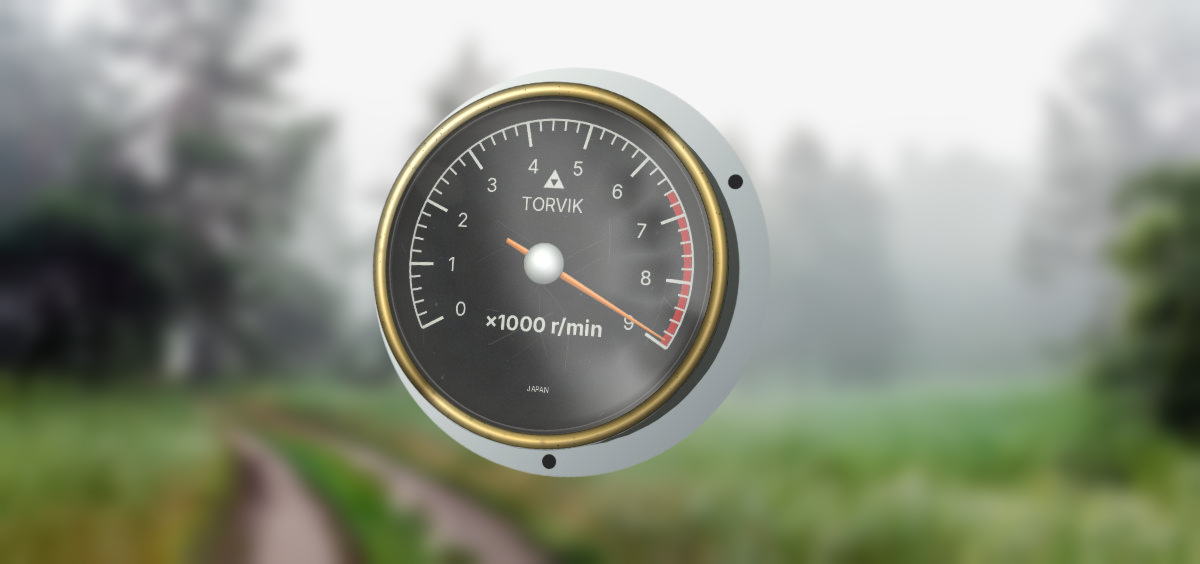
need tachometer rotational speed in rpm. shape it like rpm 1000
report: rpm 8900
